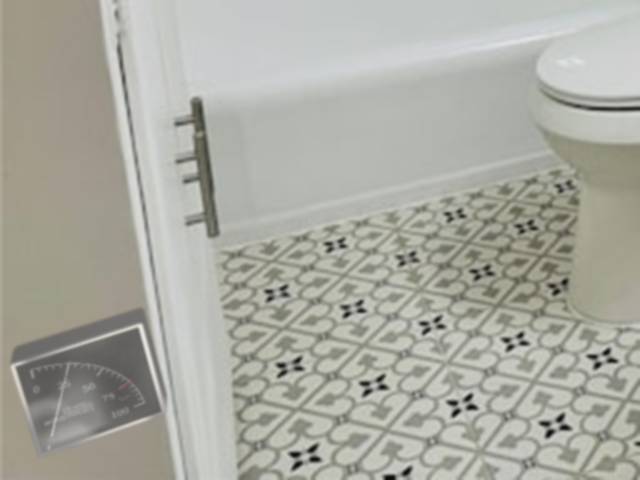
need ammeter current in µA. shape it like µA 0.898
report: µA 25
